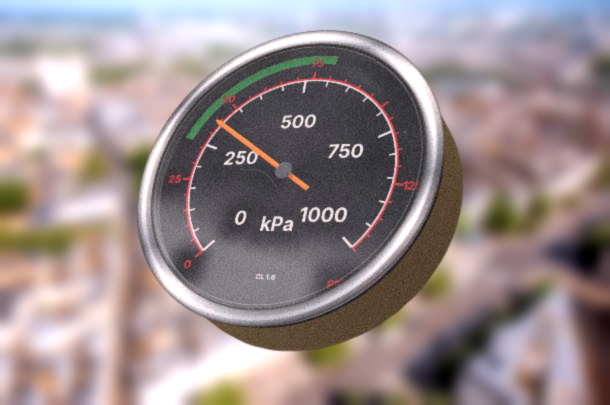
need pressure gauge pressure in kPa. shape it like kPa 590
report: kPa 300
